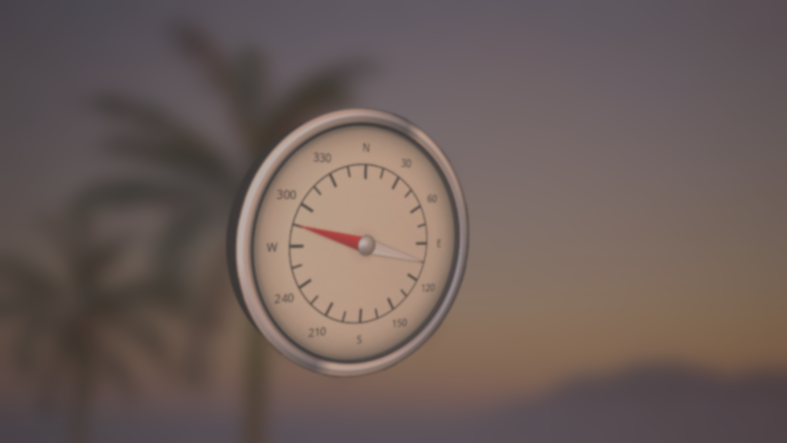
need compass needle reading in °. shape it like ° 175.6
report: ° 285
